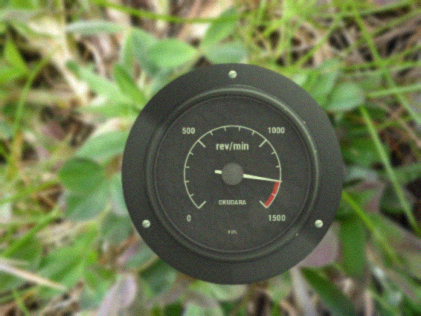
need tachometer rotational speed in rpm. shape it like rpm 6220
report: rpm 1300
